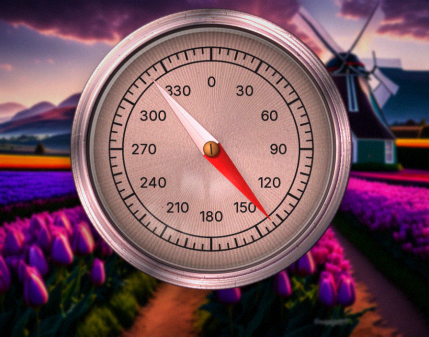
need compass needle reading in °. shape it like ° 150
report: ° 140
